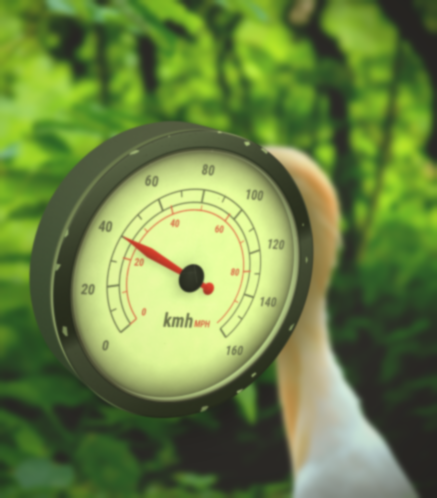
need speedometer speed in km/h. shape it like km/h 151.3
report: km/h 40
